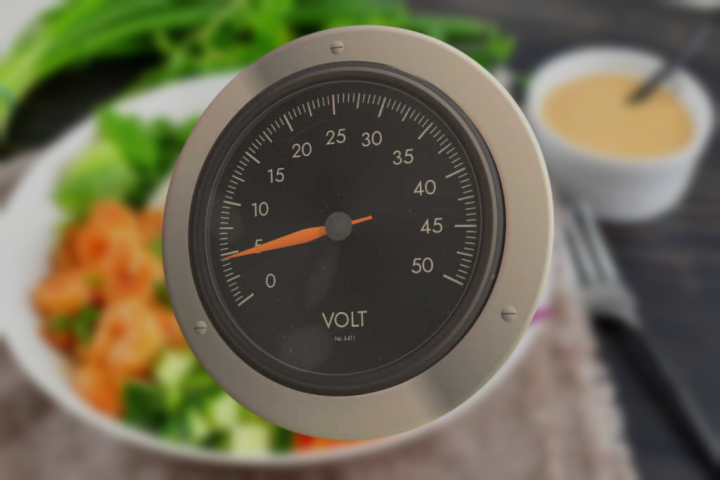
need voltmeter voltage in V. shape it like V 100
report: V 4.5
